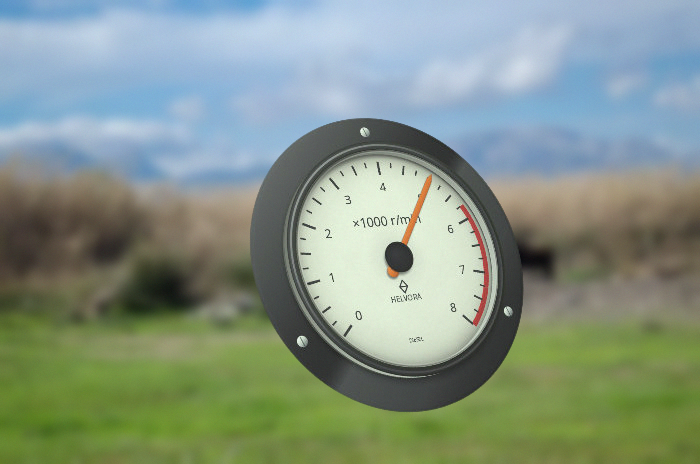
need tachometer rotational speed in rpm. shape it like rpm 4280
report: rpm 5000
